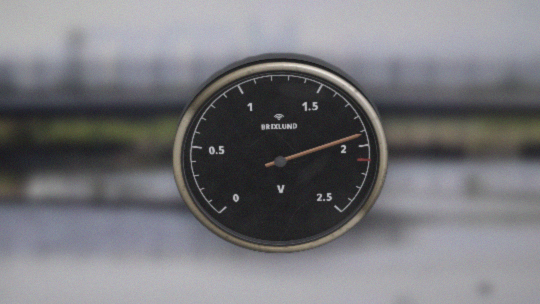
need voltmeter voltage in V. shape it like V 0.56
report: V 1.9
